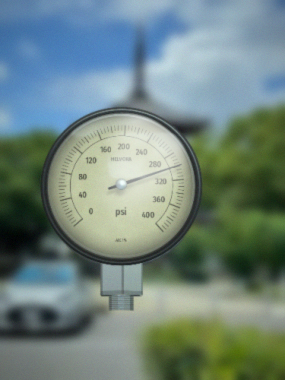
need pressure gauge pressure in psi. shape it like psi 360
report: psi 300
